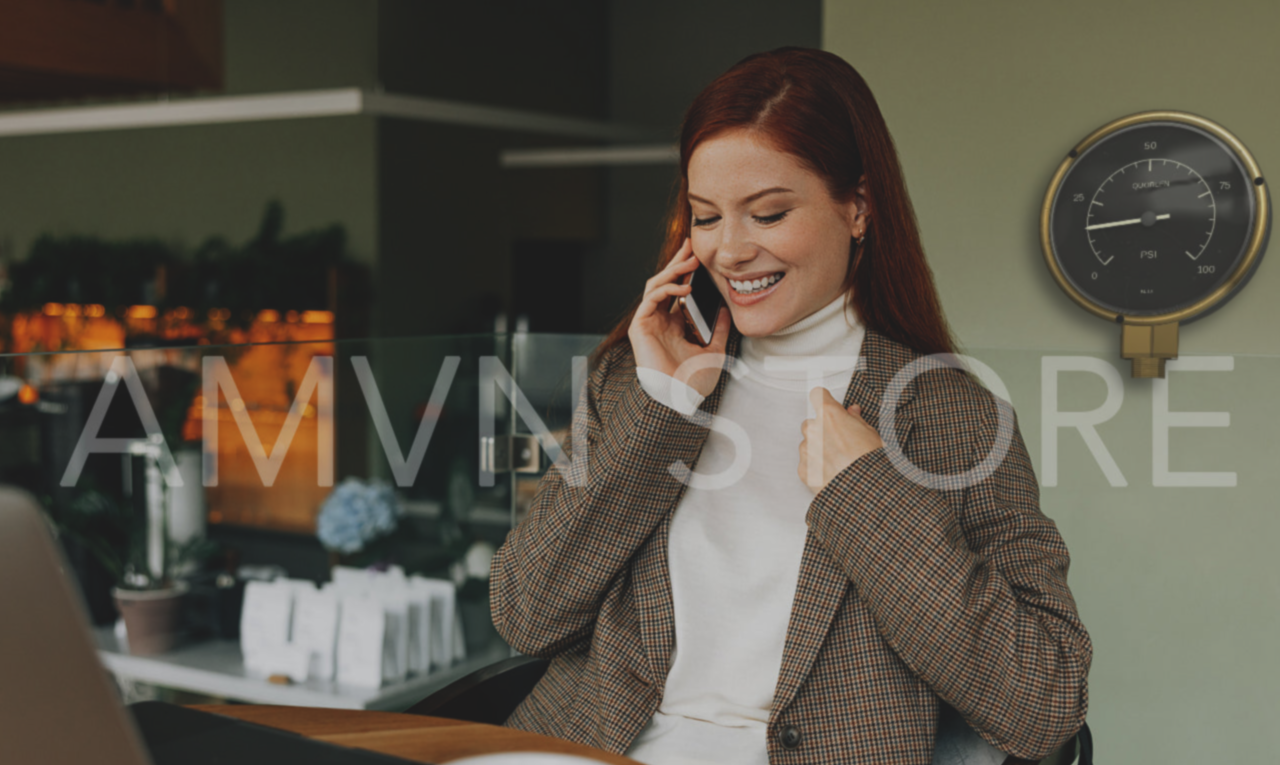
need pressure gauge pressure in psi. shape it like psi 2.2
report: psi 15
